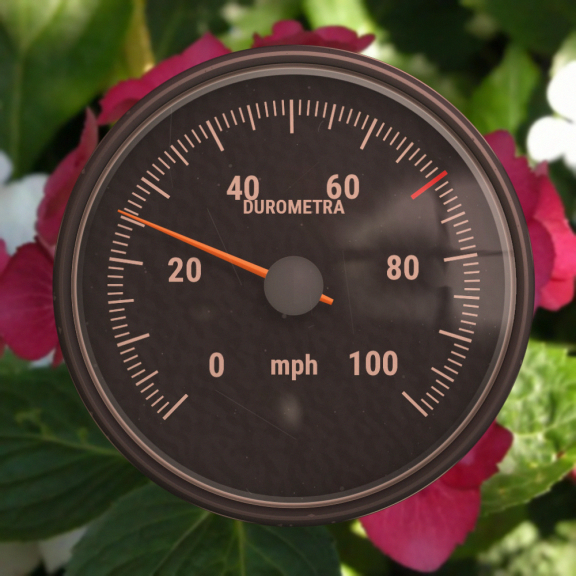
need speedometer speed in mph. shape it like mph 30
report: mph 25.5
